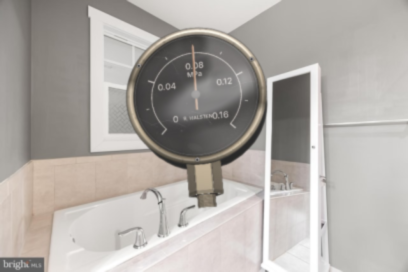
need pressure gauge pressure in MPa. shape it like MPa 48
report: MPa 0.08
